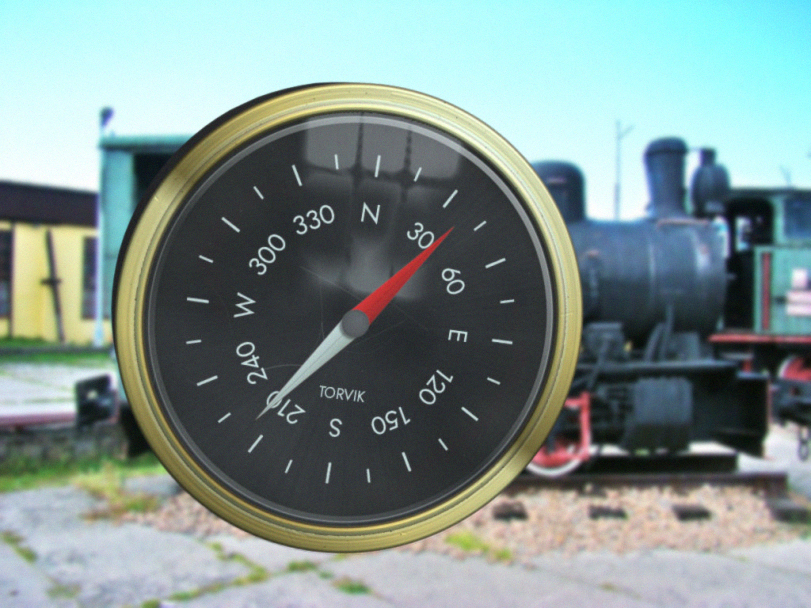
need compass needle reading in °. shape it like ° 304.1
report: ° 37.5
